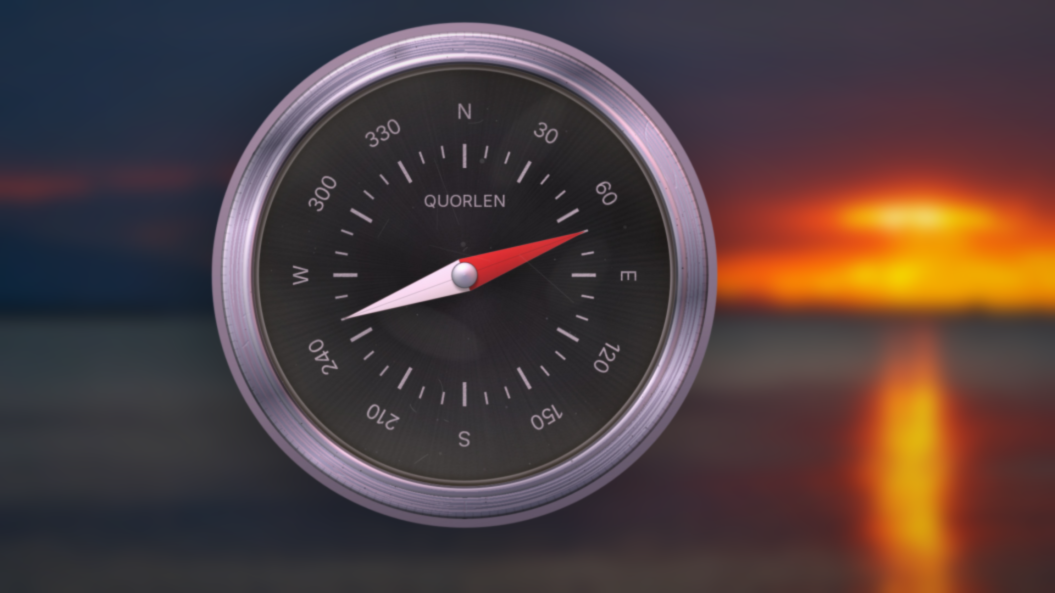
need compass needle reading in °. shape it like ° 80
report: ° 70
